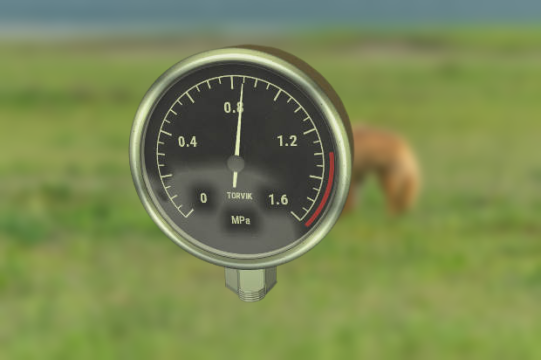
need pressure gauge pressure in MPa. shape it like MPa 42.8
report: MPa 0.85
